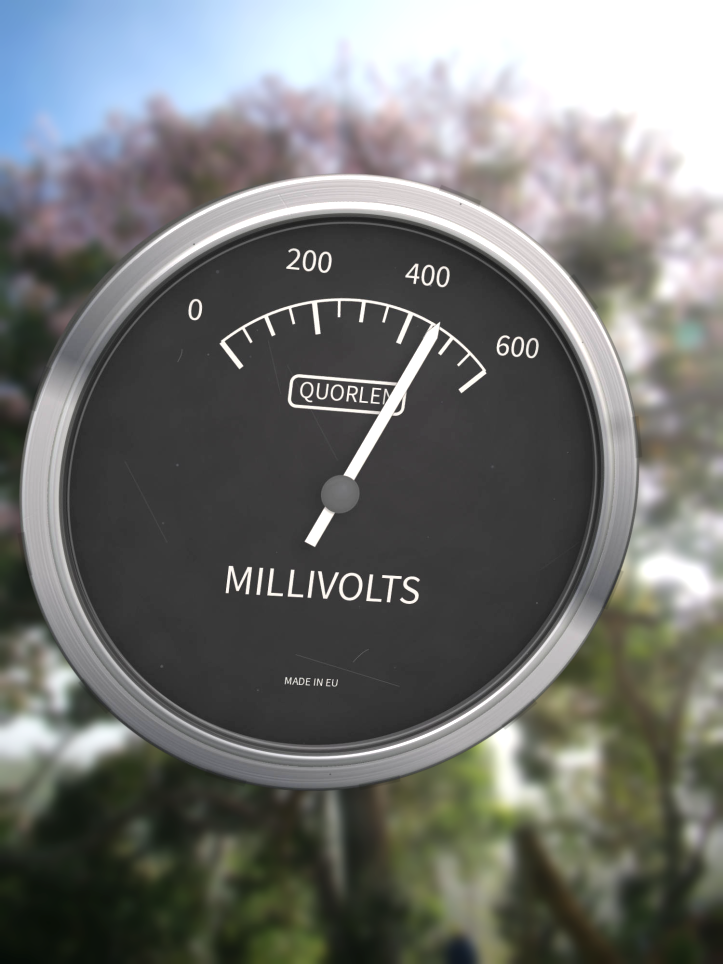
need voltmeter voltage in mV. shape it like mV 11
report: mV 450
